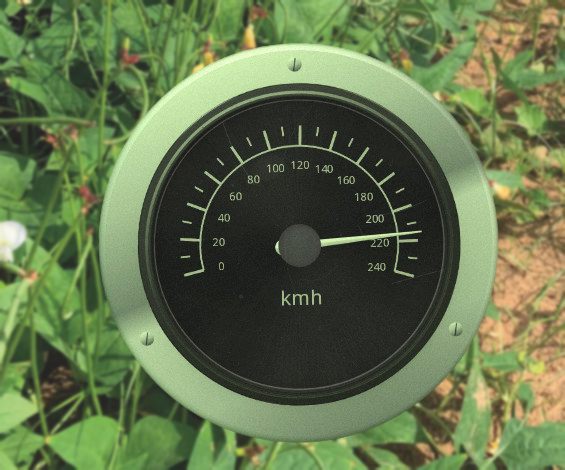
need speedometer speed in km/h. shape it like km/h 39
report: km/h 215
